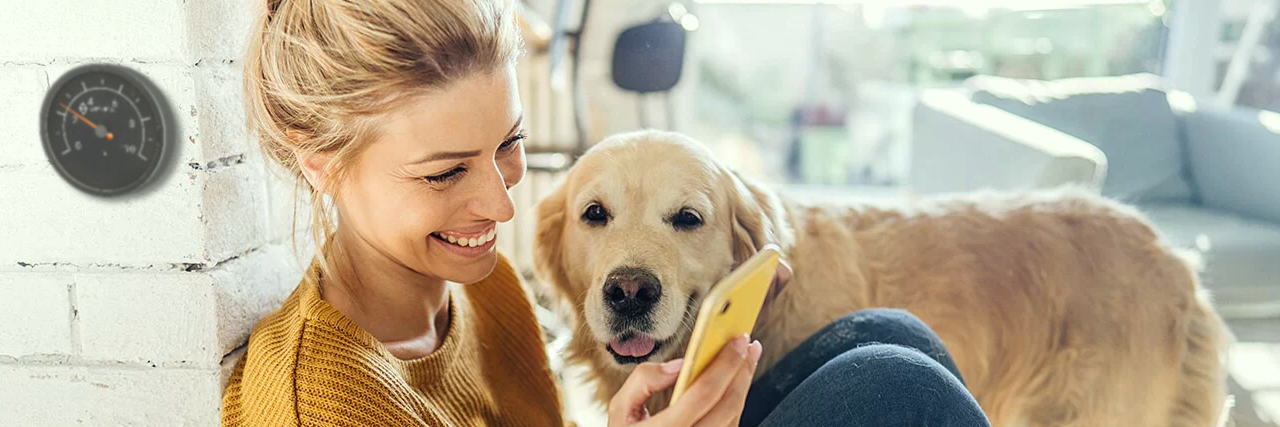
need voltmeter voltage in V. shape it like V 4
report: V 2.5
